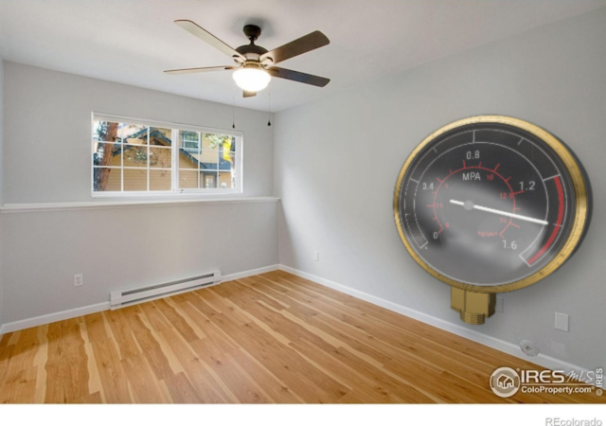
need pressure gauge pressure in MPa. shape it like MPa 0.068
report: MPa 1.4
